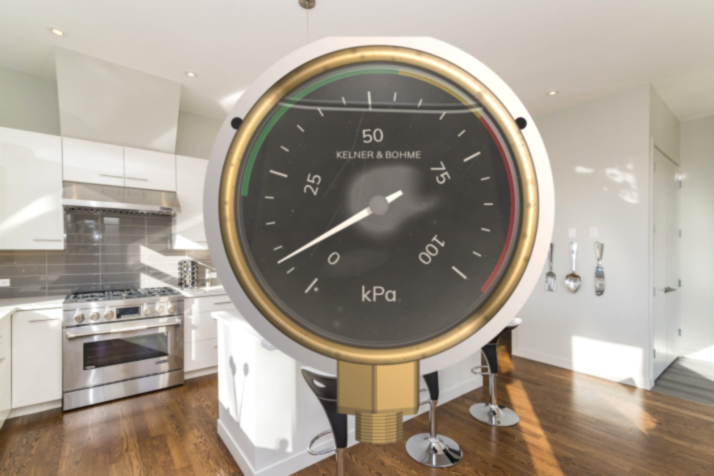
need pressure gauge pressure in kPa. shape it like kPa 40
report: kPa 7.5
